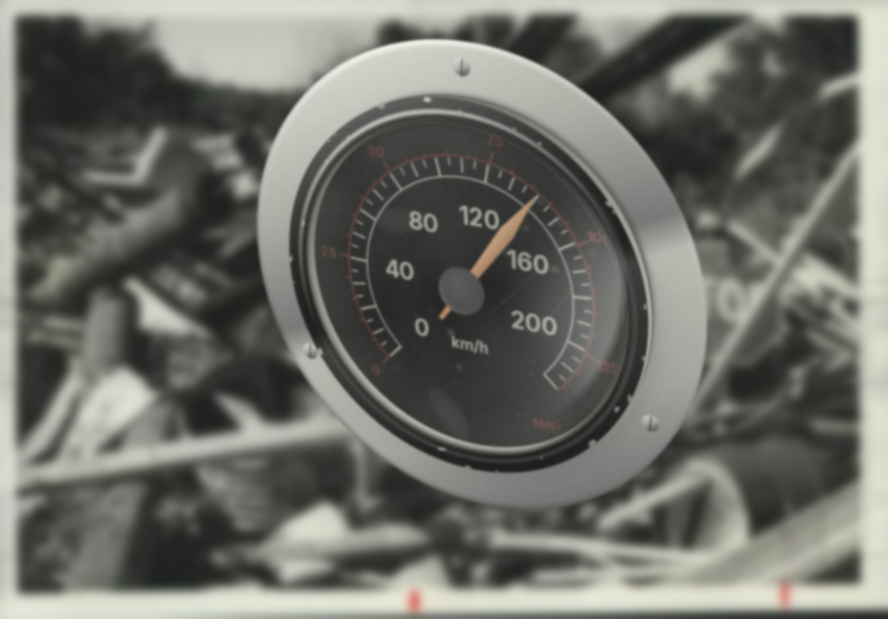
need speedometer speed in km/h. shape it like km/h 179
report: km/h 140
